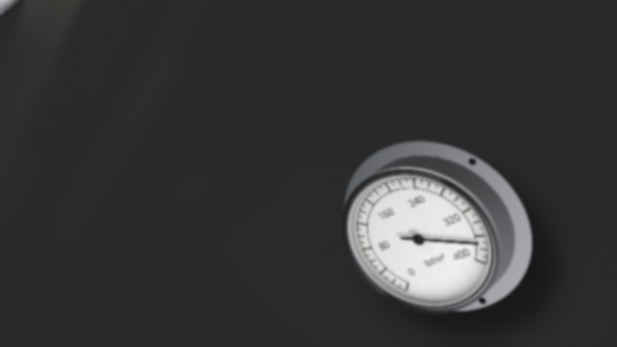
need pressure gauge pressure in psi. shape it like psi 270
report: psi 370
